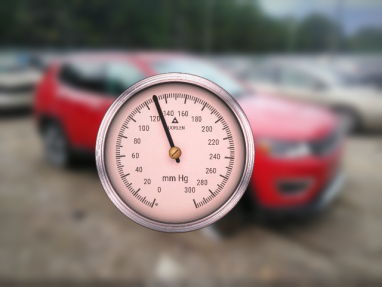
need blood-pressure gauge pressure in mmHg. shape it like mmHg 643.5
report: mmHg 130
